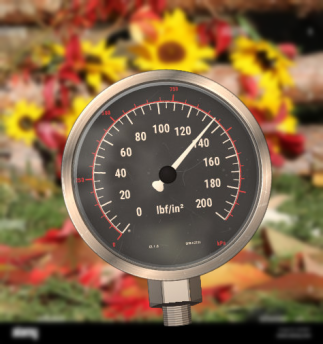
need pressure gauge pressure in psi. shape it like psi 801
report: psi 135
